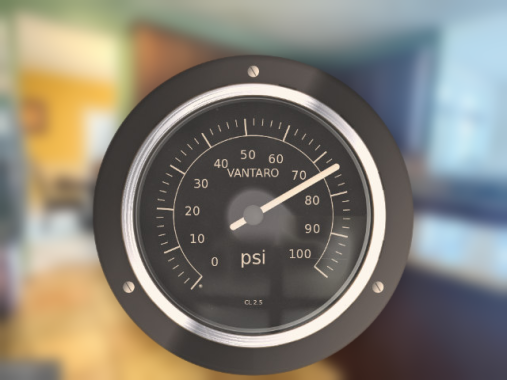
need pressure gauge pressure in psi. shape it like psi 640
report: psi 74
